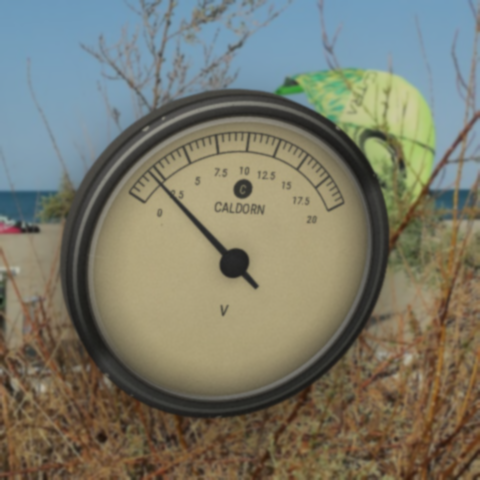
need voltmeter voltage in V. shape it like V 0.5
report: V 2
